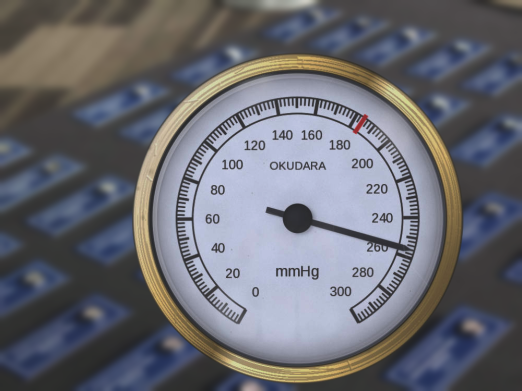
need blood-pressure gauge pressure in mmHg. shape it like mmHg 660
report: mmHg 256
